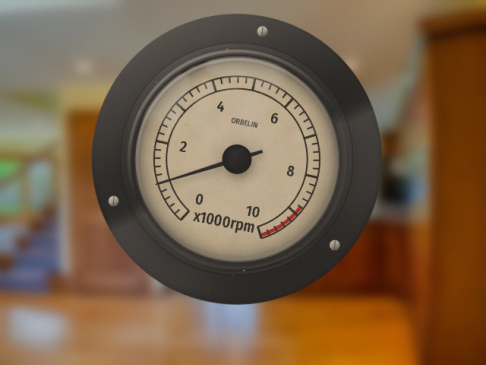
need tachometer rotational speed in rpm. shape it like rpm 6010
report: rpm 1000
